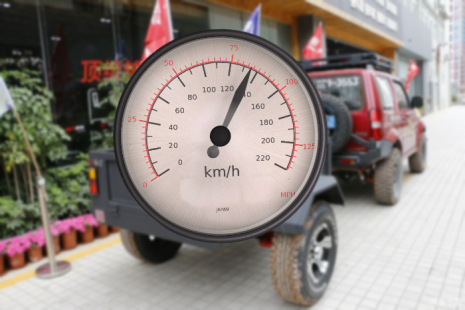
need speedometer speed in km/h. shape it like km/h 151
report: km/h 135
